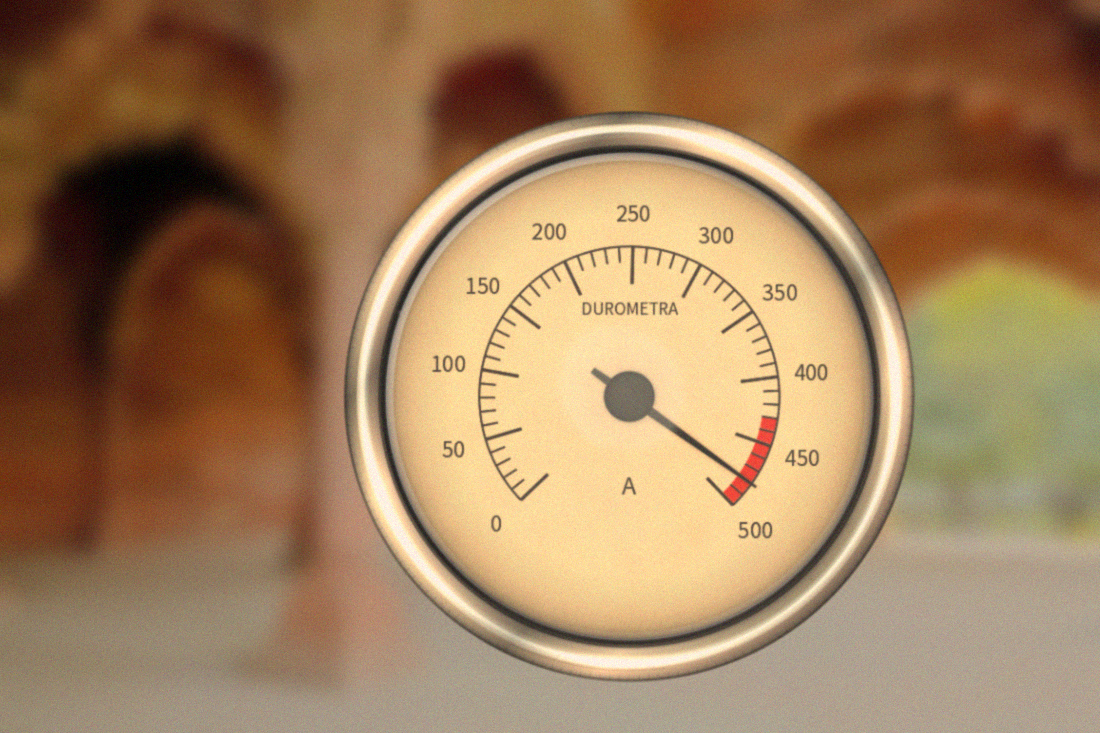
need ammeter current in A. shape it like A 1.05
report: A 480
